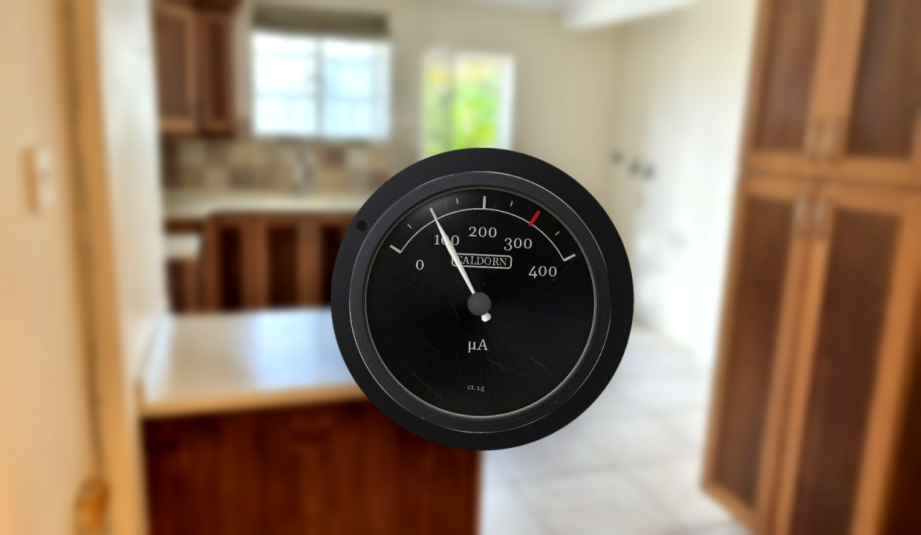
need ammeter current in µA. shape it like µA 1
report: µA 100
